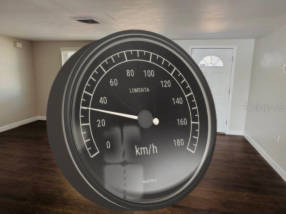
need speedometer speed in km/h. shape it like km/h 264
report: km/h 30
